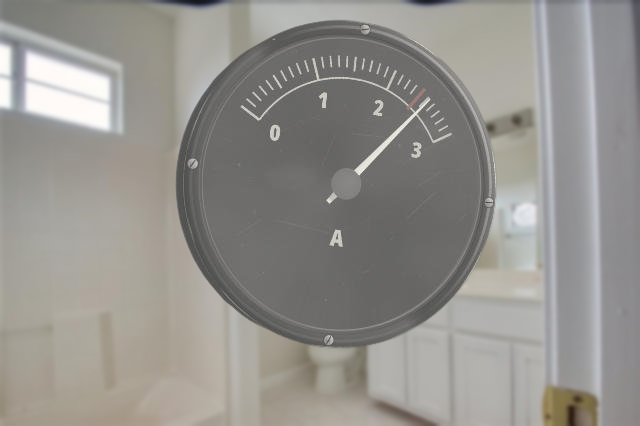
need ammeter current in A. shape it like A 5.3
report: A 2.5
